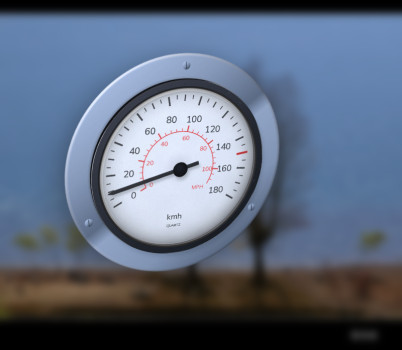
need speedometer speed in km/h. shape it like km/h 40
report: km/h 10
